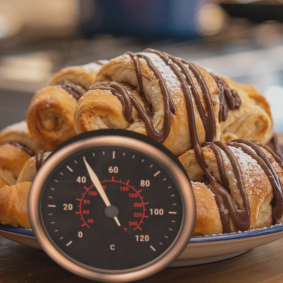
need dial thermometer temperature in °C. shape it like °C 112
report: °C 48
